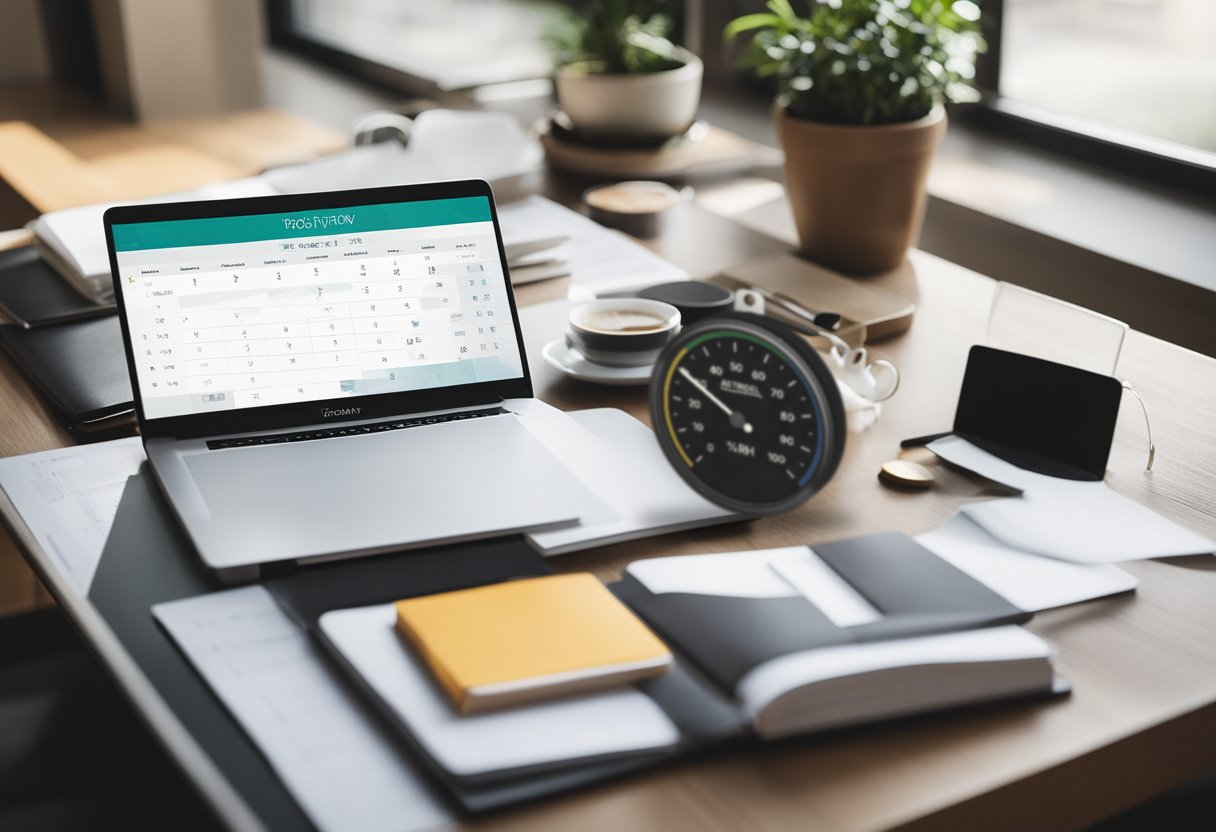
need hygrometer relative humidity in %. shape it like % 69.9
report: % 30
